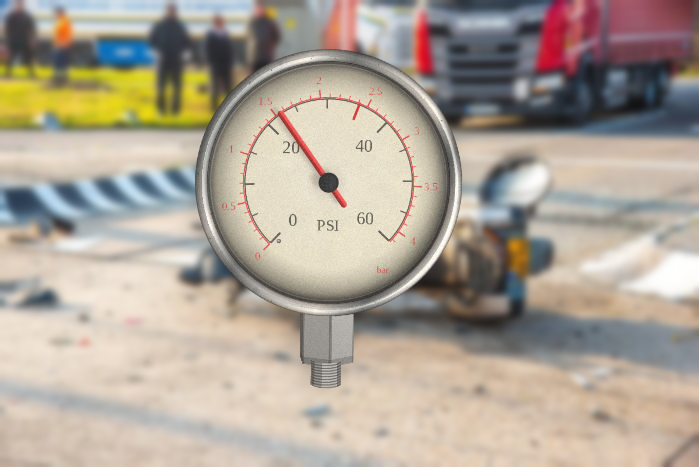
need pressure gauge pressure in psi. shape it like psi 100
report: psi 22.5
